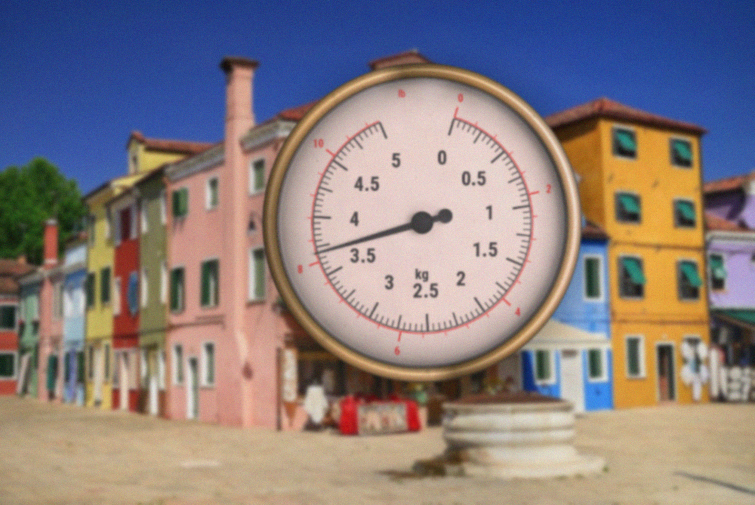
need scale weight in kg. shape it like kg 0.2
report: kg 3.7
